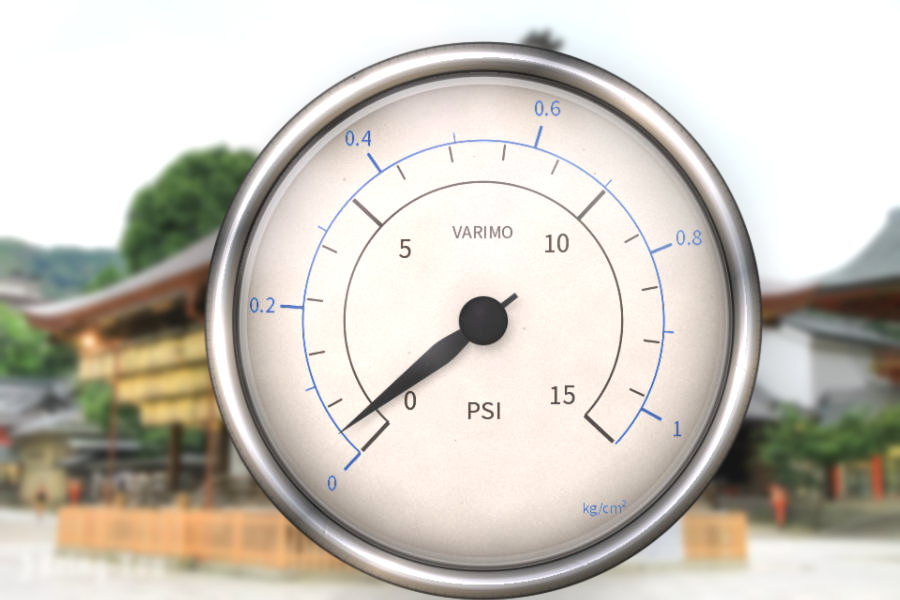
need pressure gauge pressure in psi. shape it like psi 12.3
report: psi 0.5
